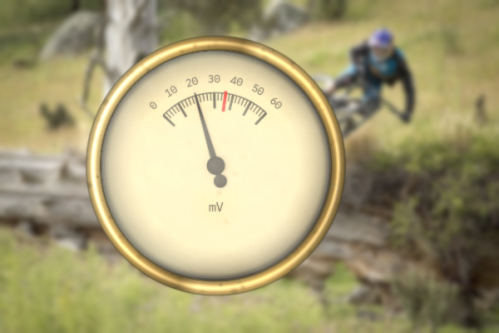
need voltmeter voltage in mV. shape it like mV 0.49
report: mV 20
